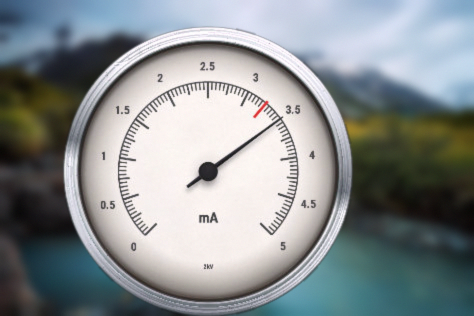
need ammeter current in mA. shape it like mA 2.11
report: mA 3.5
